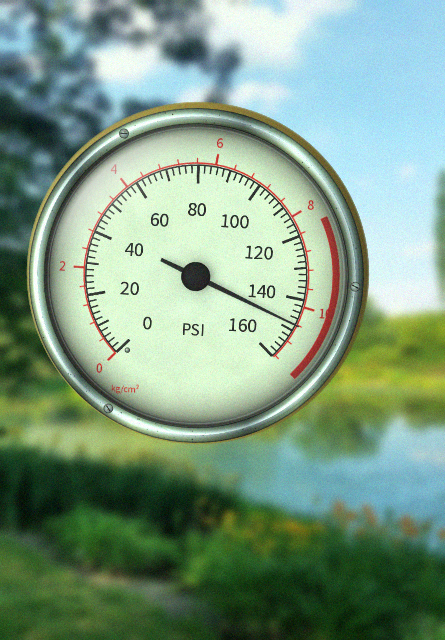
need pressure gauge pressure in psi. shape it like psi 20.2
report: psi 148
